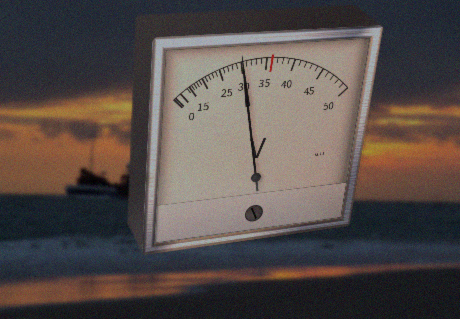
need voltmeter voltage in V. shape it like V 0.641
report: V 30
